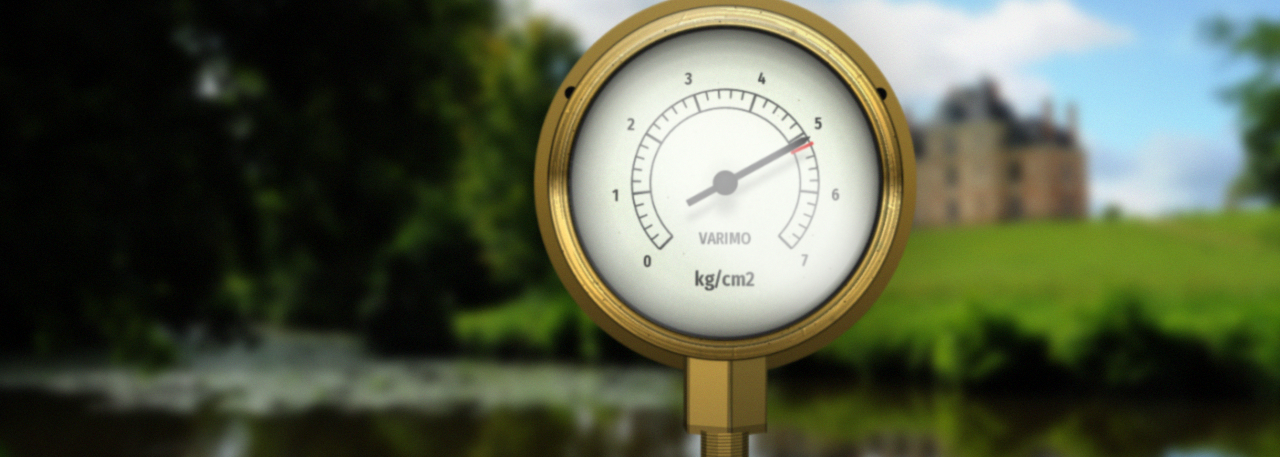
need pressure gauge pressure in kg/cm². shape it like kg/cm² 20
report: kg/cm² 5.1
